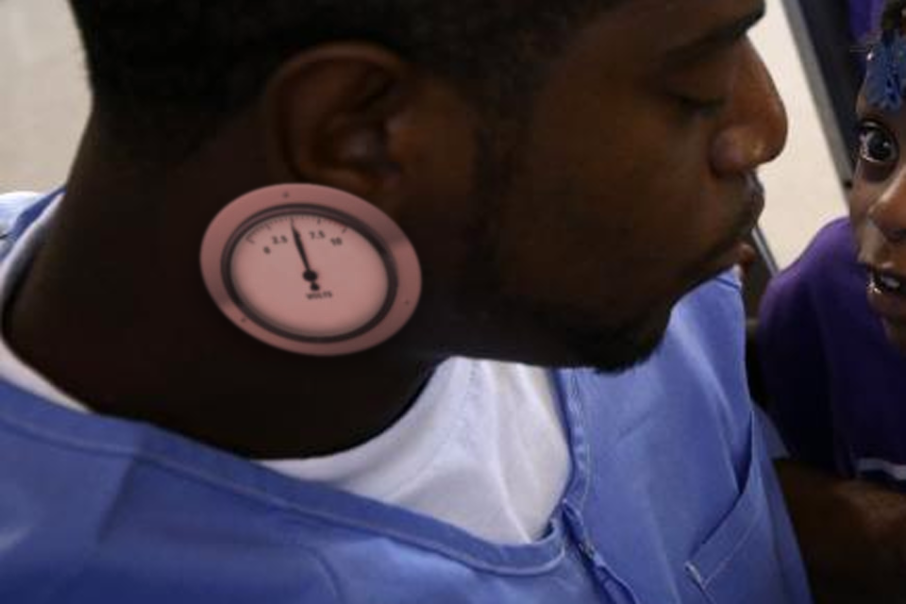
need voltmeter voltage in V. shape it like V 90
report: V 5
